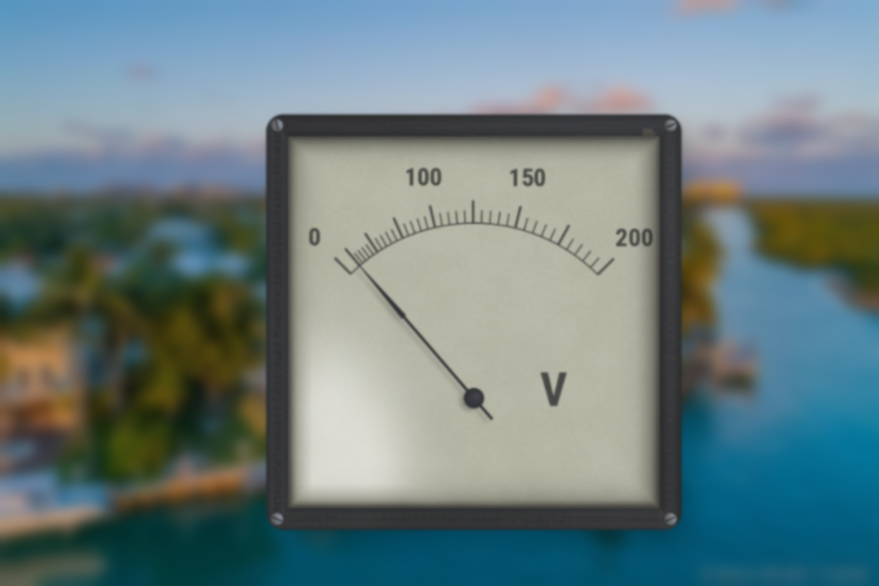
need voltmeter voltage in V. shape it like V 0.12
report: V 25
